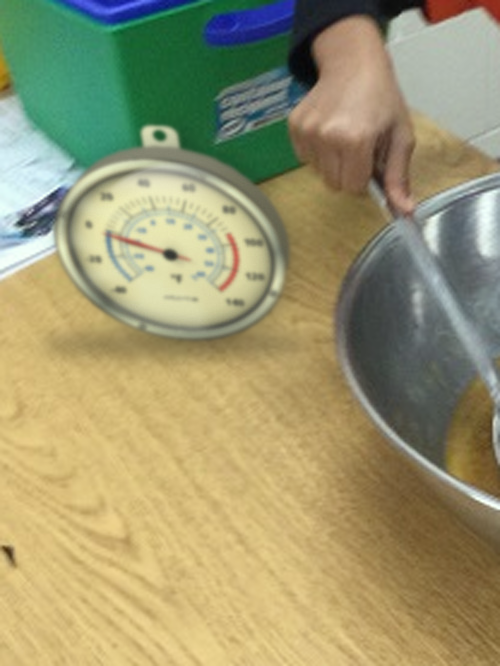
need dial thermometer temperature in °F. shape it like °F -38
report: °F 0
